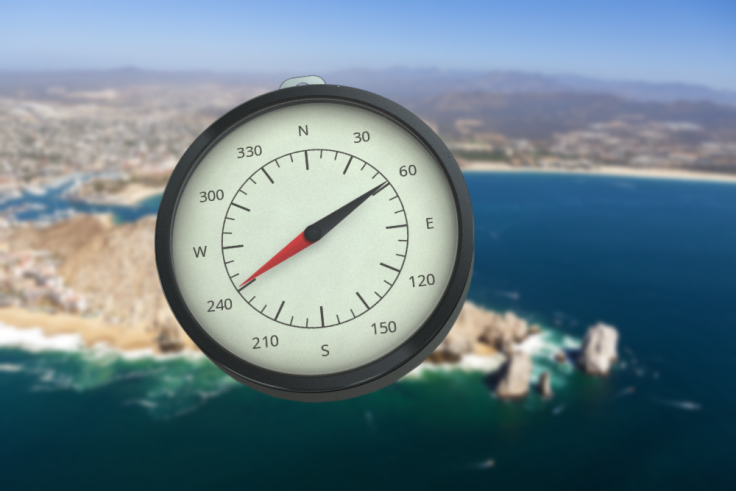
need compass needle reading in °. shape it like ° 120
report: ° 240
